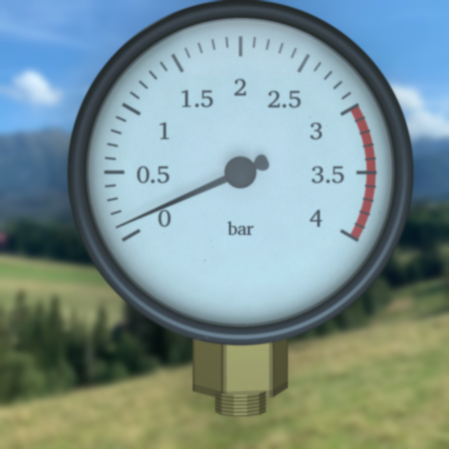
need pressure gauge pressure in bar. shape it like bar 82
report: bar 0.1
